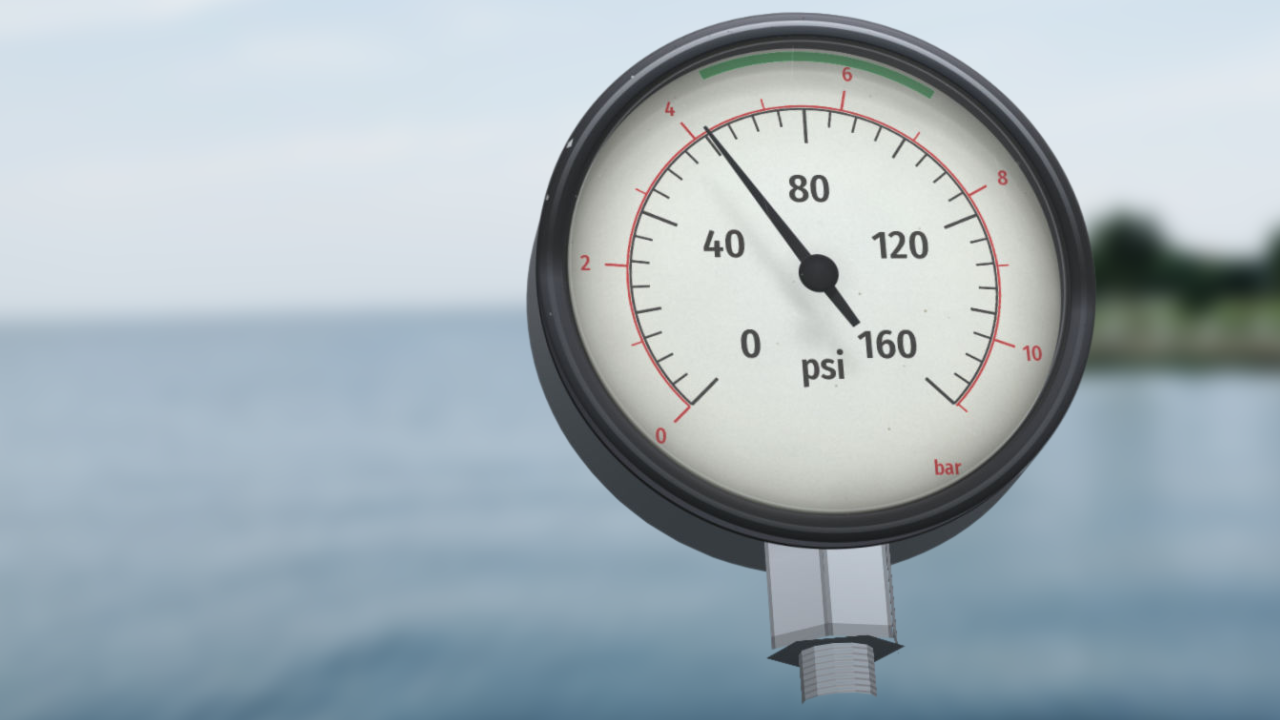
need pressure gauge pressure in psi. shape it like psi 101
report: psi 60
